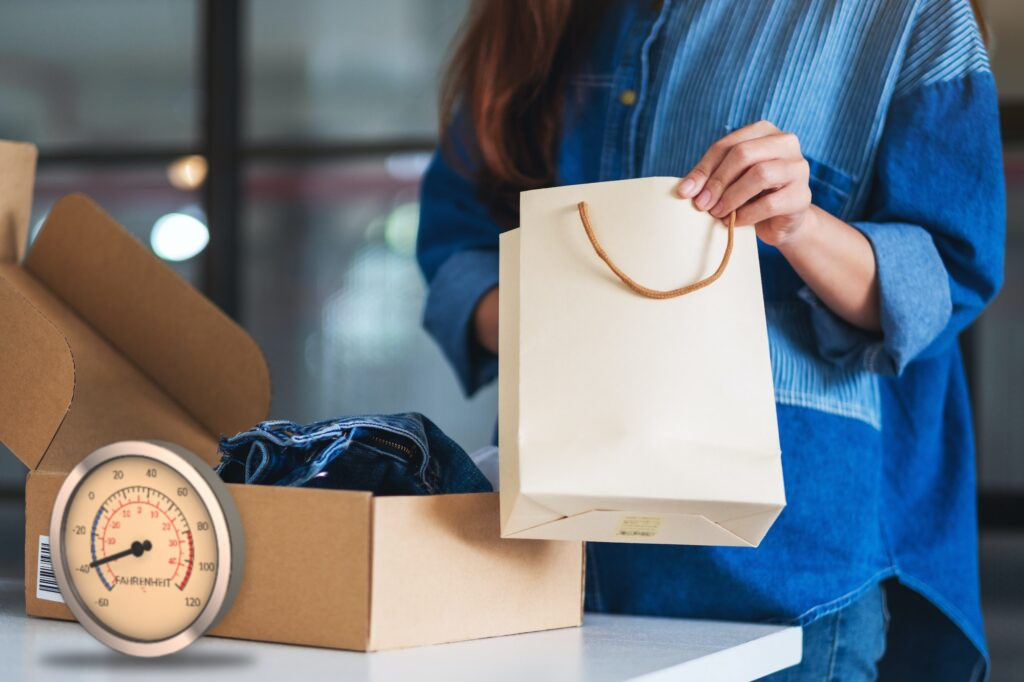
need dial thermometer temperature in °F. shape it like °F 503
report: °F -40
